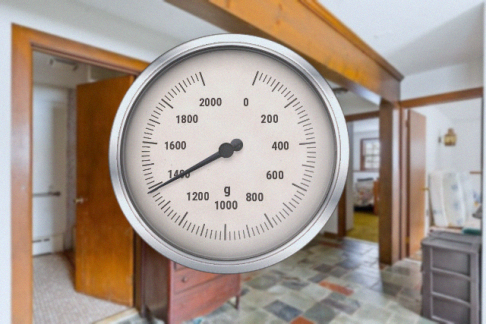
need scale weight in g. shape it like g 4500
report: g 1380
